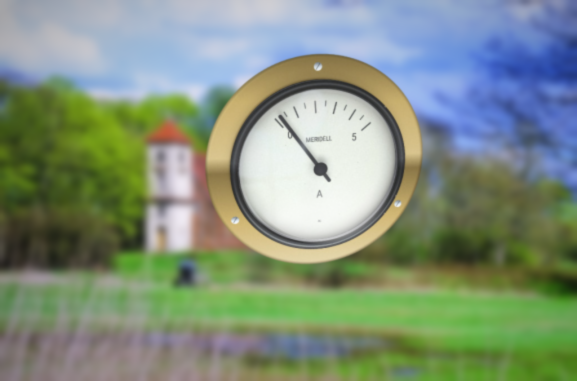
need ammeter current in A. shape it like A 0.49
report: A 0.25
